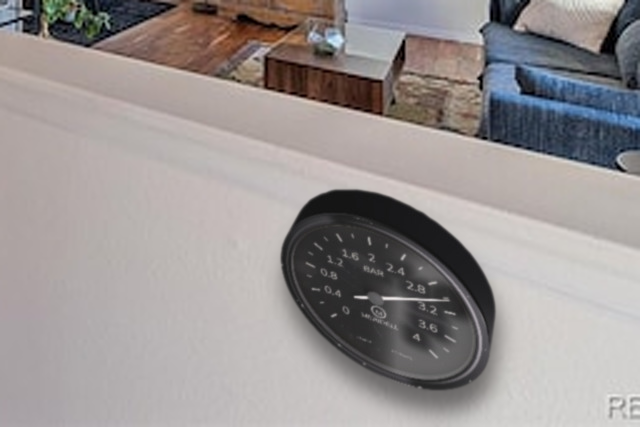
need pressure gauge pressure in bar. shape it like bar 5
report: bar 3
